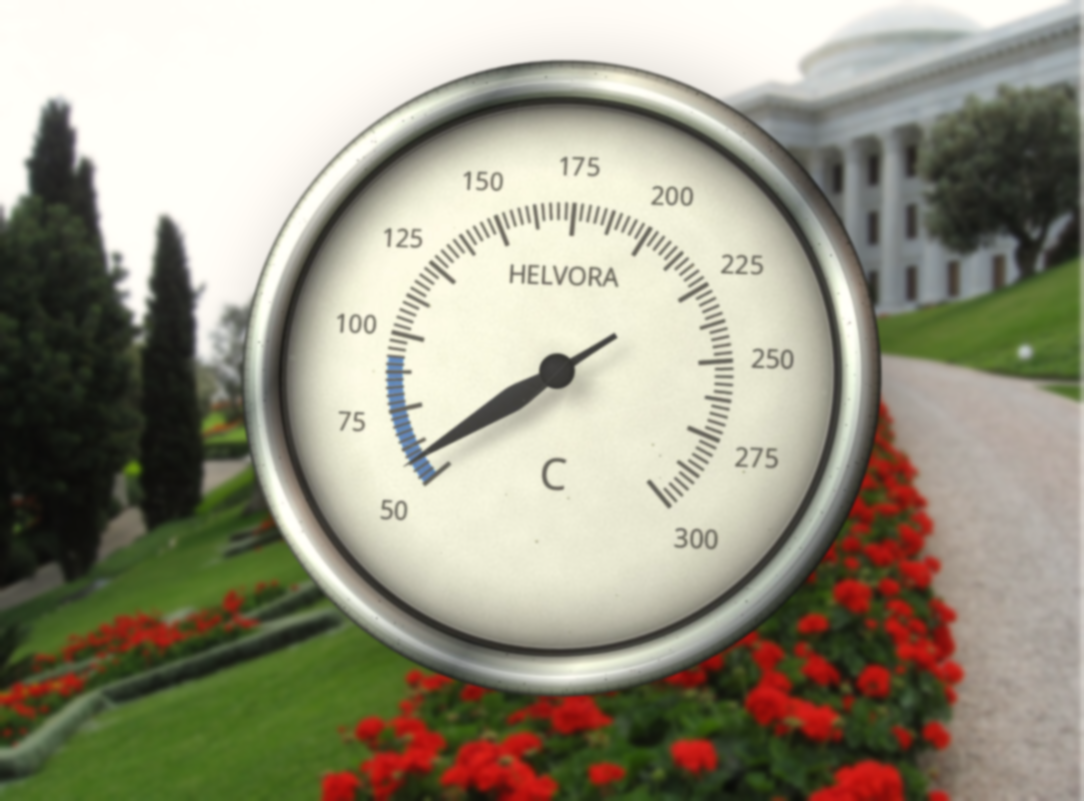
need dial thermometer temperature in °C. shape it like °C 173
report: °C 57.5
